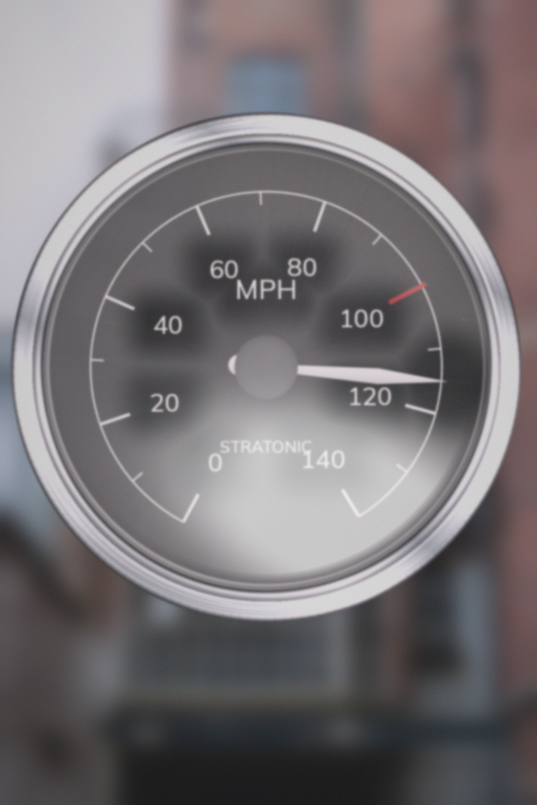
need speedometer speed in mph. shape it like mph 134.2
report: mph 115
